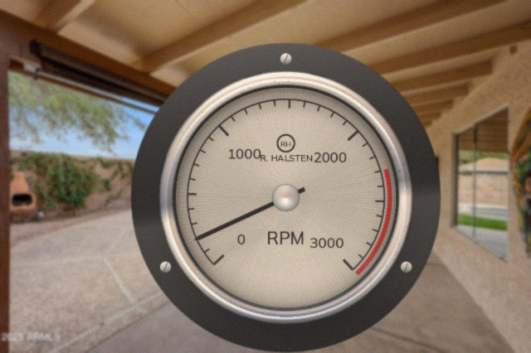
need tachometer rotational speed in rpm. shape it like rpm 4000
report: rpm 200
